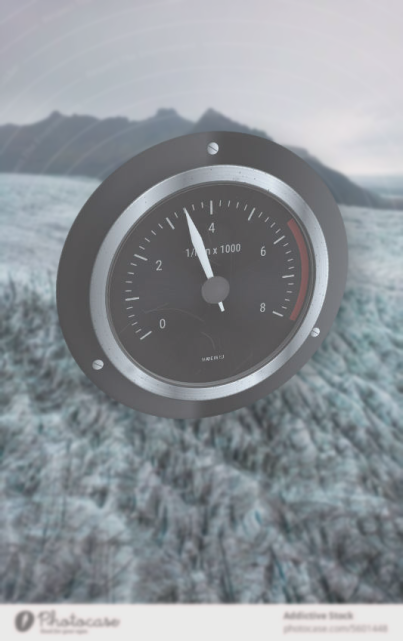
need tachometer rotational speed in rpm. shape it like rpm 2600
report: rpm 3400
